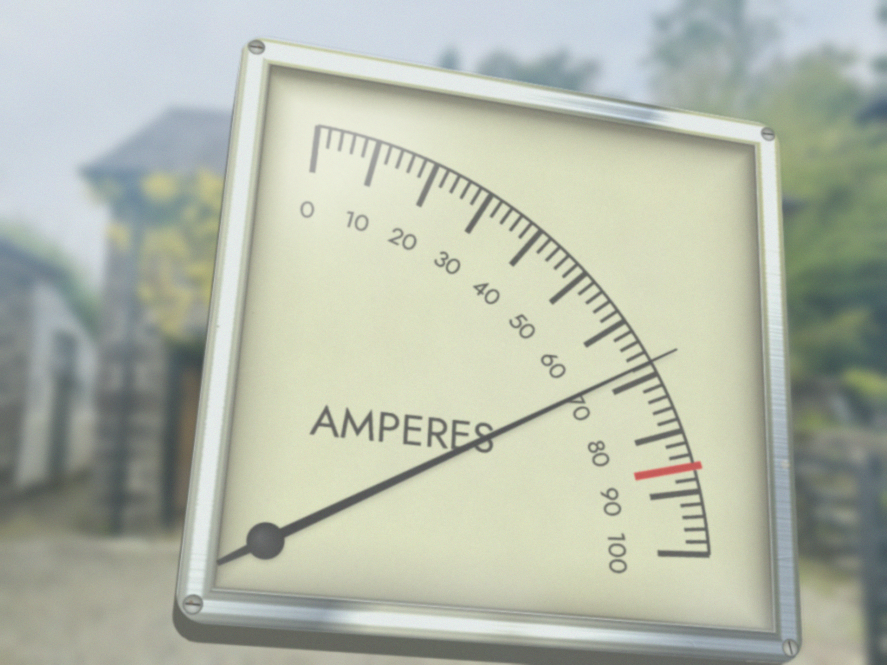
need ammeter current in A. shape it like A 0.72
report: A 68
